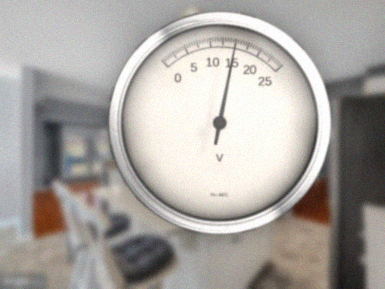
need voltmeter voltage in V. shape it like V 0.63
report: V 15
